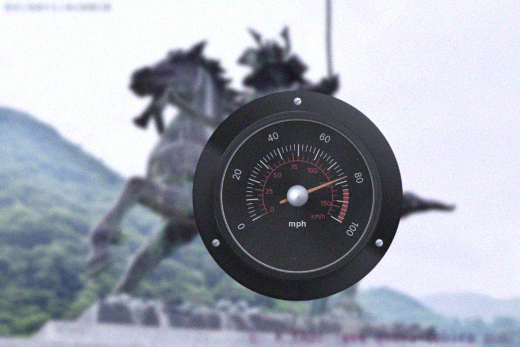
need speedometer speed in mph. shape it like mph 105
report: mph 78
